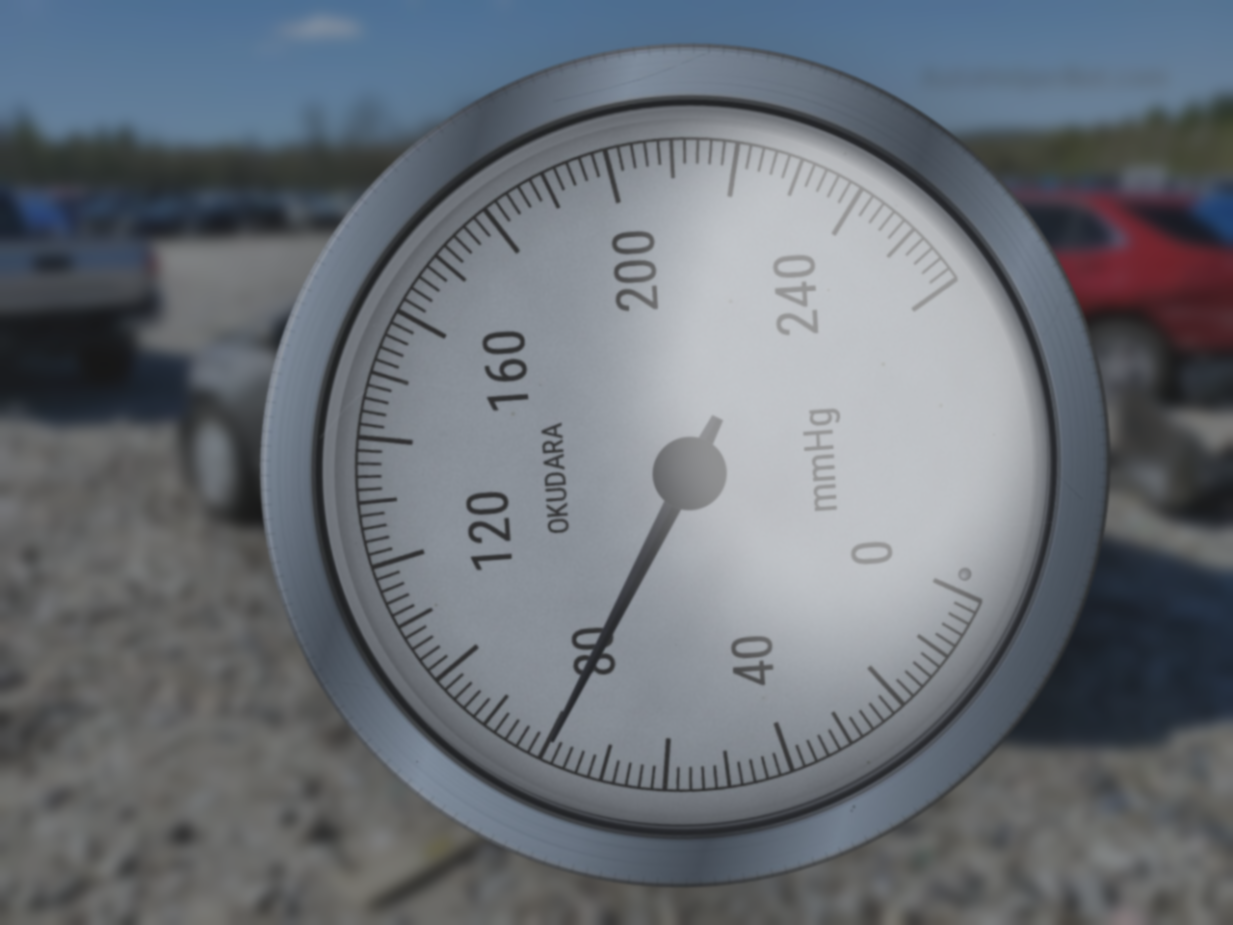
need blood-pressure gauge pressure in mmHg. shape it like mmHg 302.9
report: mmHg 80
